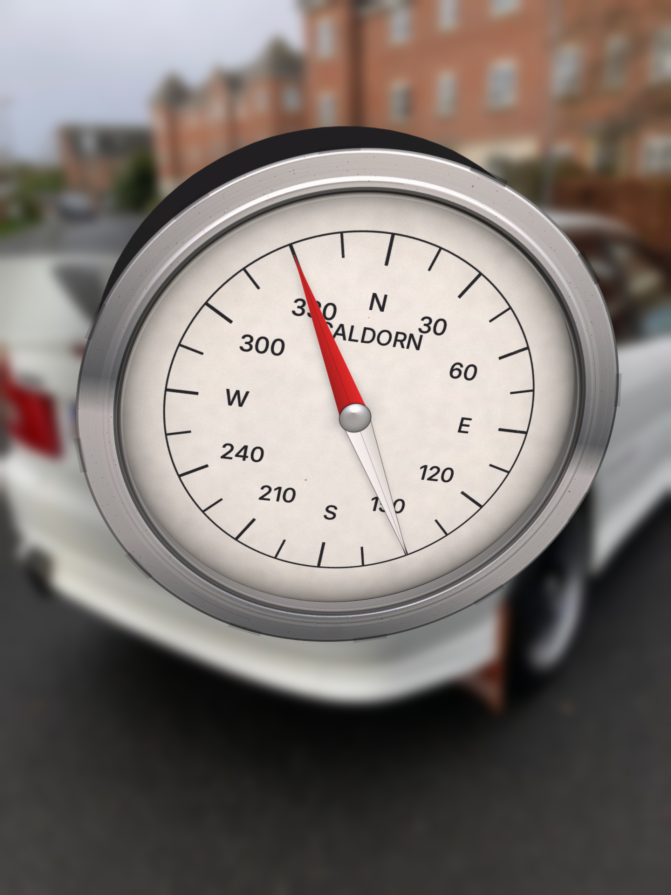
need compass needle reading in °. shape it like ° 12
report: ° 330
